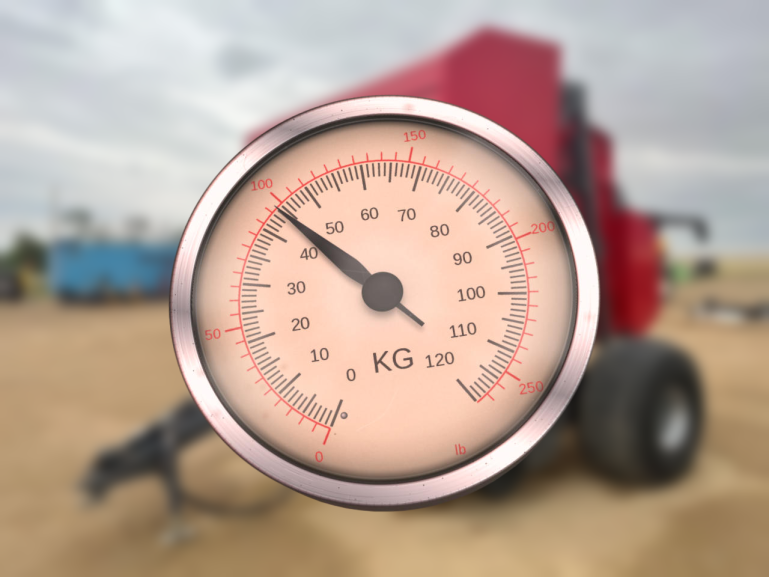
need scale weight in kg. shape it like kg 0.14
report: kg 44
